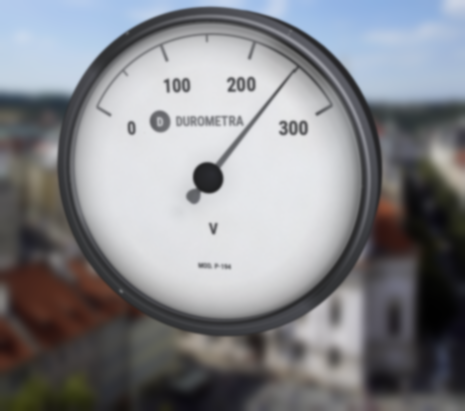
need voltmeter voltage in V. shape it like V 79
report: V 250
